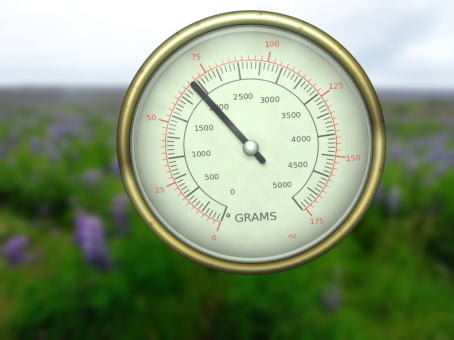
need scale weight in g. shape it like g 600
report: g 1950
